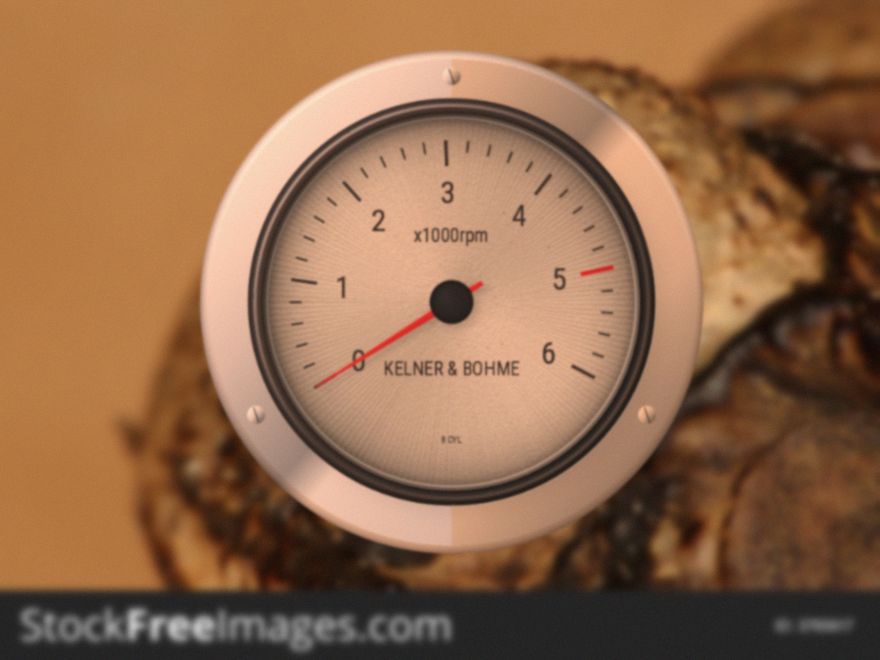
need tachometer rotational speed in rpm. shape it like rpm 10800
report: rpm 0
